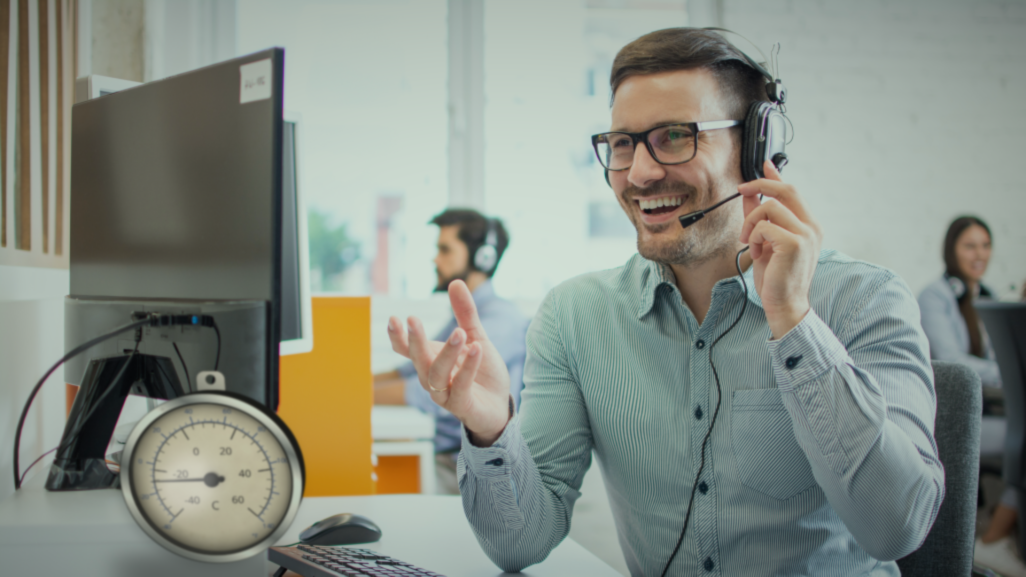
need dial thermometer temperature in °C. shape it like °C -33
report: °C -24
